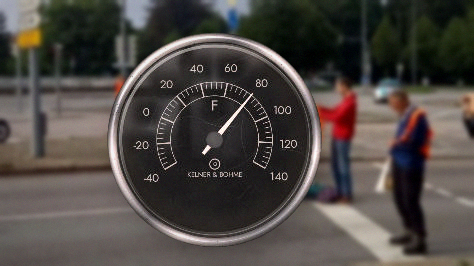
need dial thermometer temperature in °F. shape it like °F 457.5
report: °F 80
